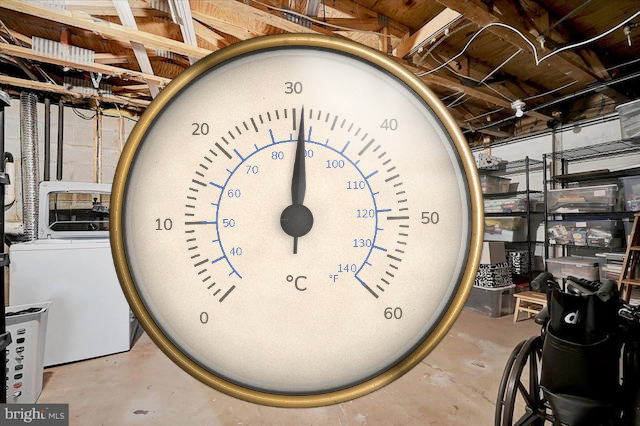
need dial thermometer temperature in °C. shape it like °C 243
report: °C 31
